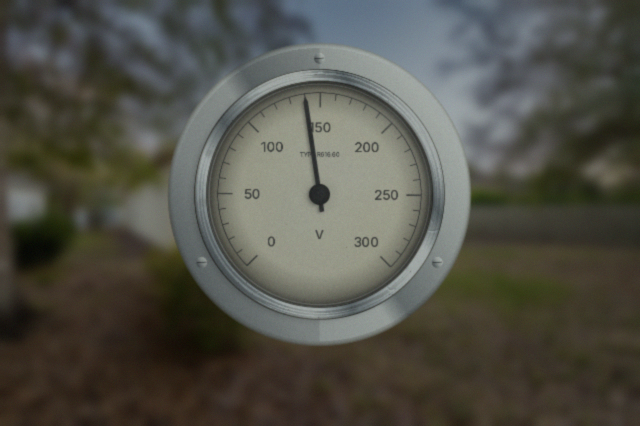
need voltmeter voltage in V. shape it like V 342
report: V 140
